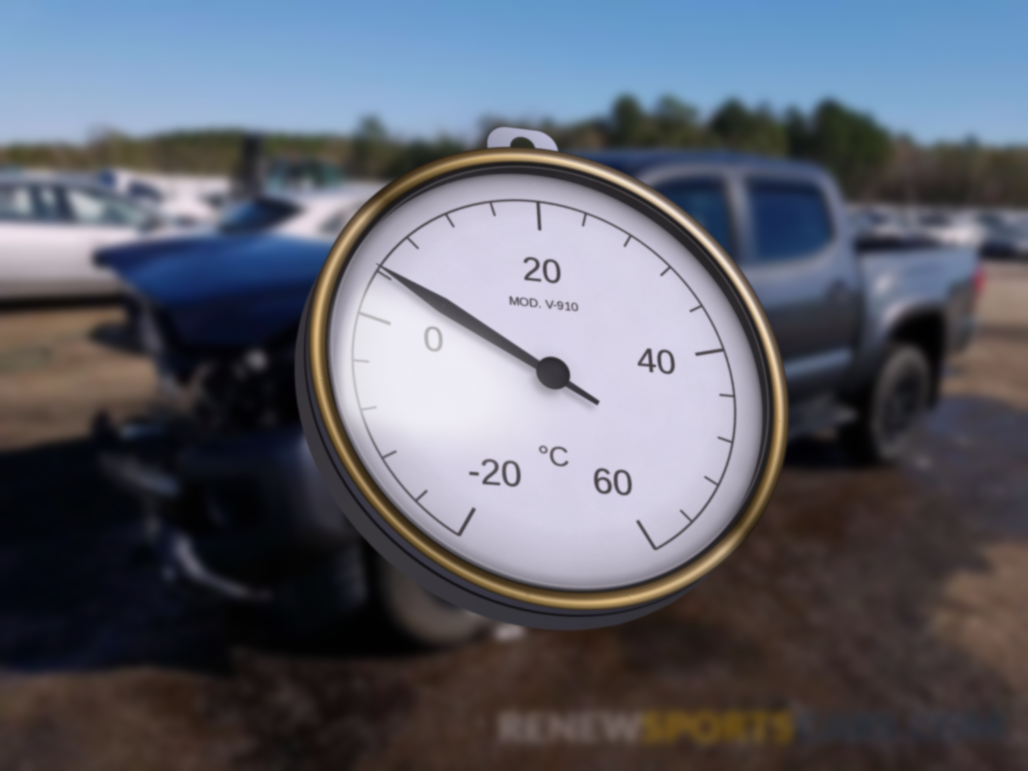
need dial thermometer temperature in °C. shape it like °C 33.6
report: °C 4
